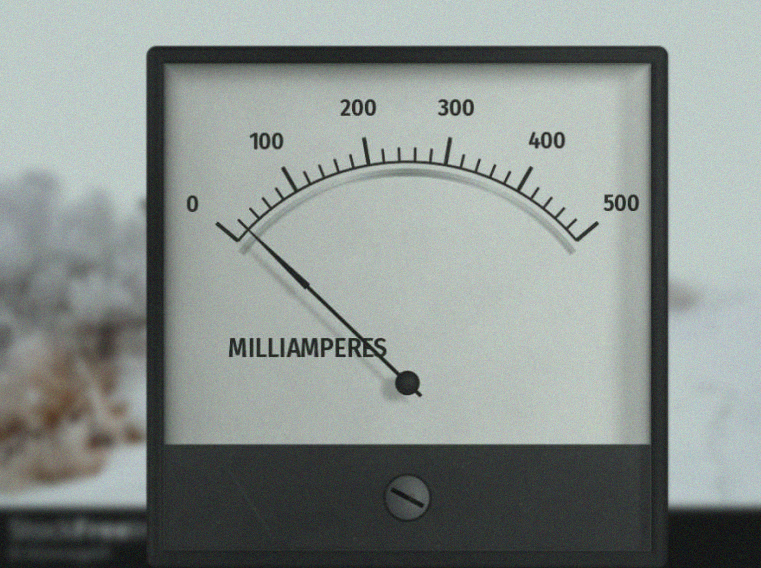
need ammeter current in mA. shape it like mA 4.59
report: mA 20
